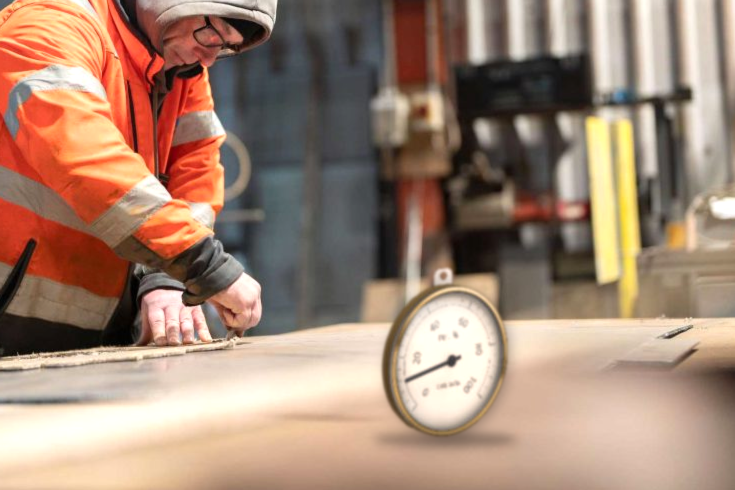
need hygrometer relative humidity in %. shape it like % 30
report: % 12
